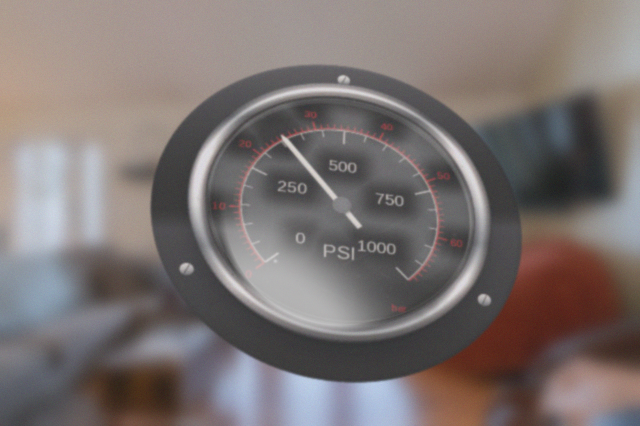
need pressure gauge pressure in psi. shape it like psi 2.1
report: psi 350
